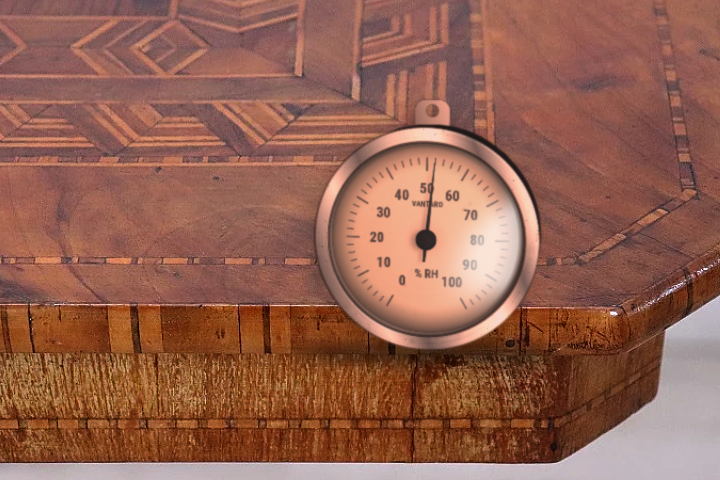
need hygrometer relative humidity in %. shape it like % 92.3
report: % 52
